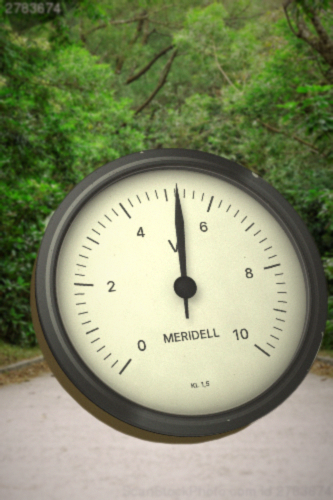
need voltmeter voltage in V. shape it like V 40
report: V 5.2
